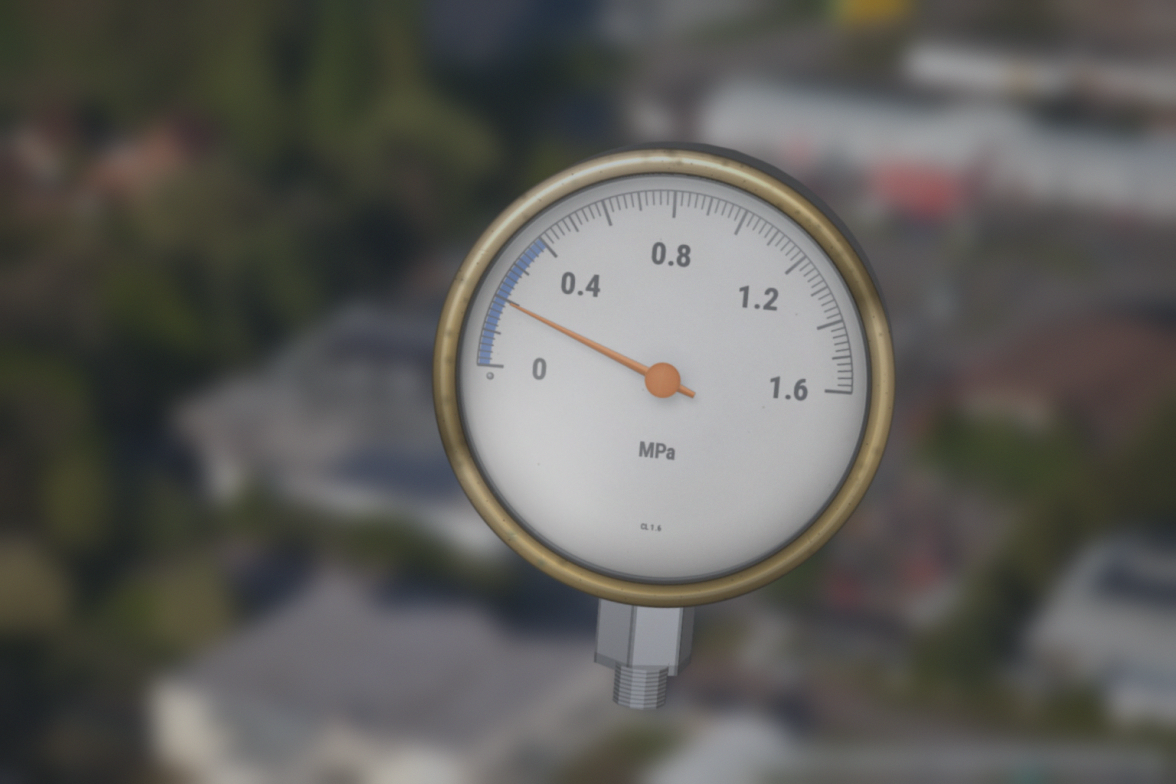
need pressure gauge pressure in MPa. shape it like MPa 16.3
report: MPa 0.2
